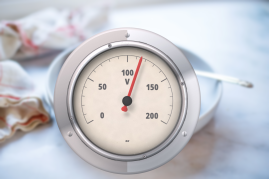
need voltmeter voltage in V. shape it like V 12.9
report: V 115
